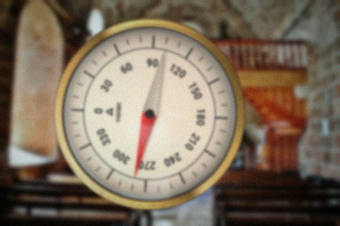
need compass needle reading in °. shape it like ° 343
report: ° 280
